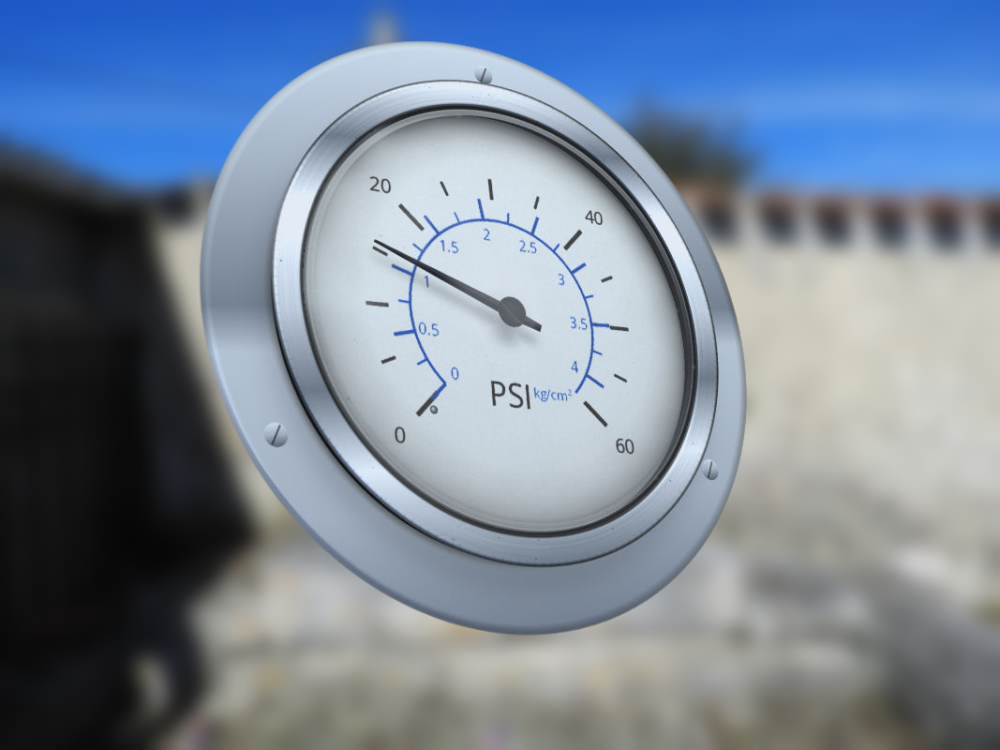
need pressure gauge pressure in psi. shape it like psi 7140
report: psi 15
